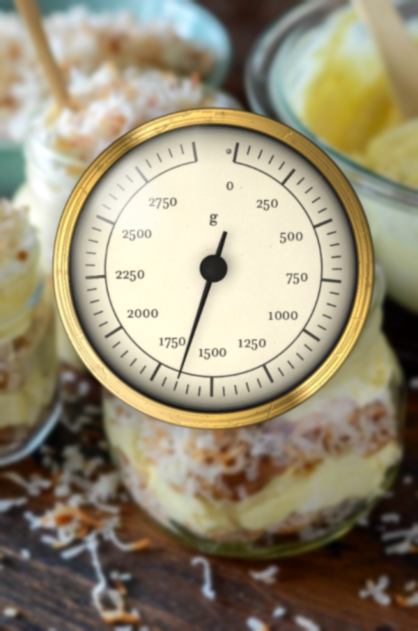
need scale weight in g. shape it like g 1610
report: g 1650
